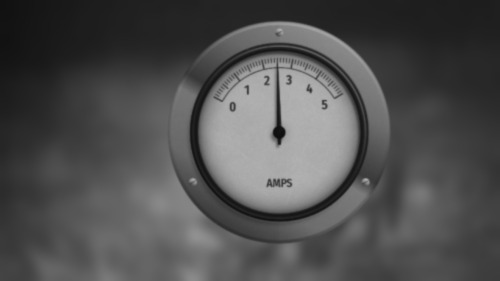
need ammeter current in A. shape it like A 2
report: A 2.5
